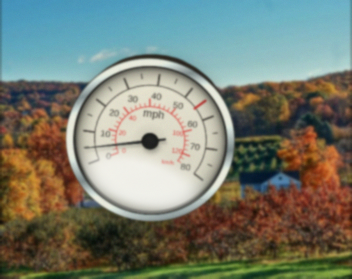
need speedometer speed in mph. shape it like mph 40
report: mph 5
